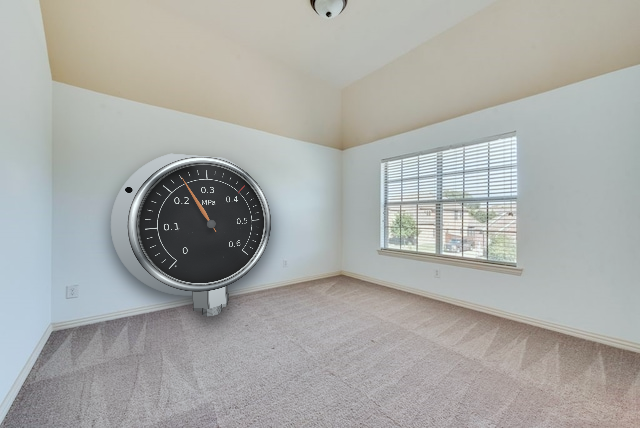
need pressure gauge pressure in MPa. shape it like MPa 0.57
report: MPa 0.24
